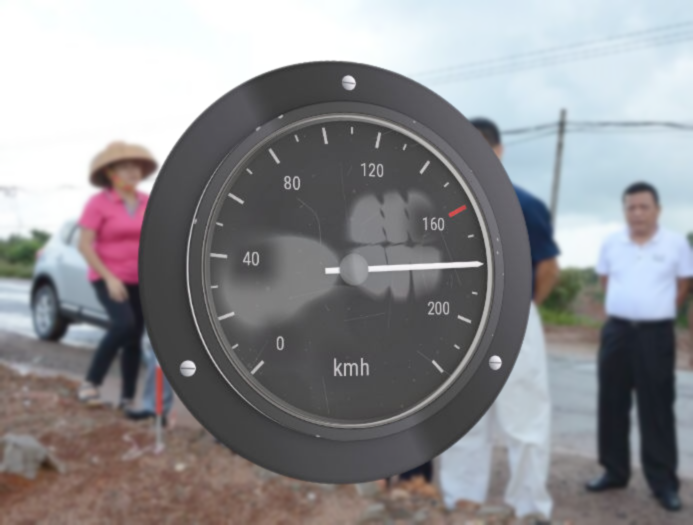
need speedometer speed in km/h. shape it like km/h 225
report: km/h 180
